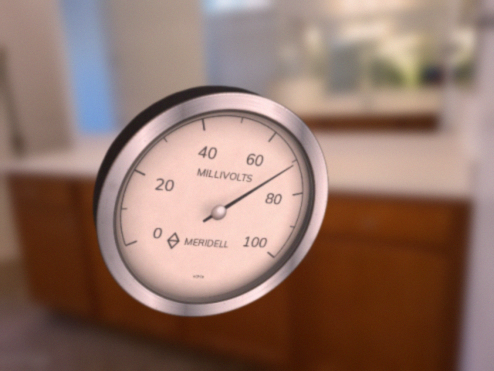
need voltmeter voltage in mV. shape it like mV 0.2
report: mV 70
